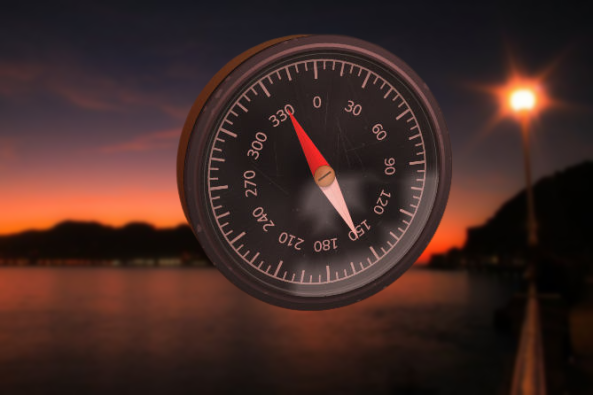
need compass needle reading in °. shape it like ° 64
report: ° 335
